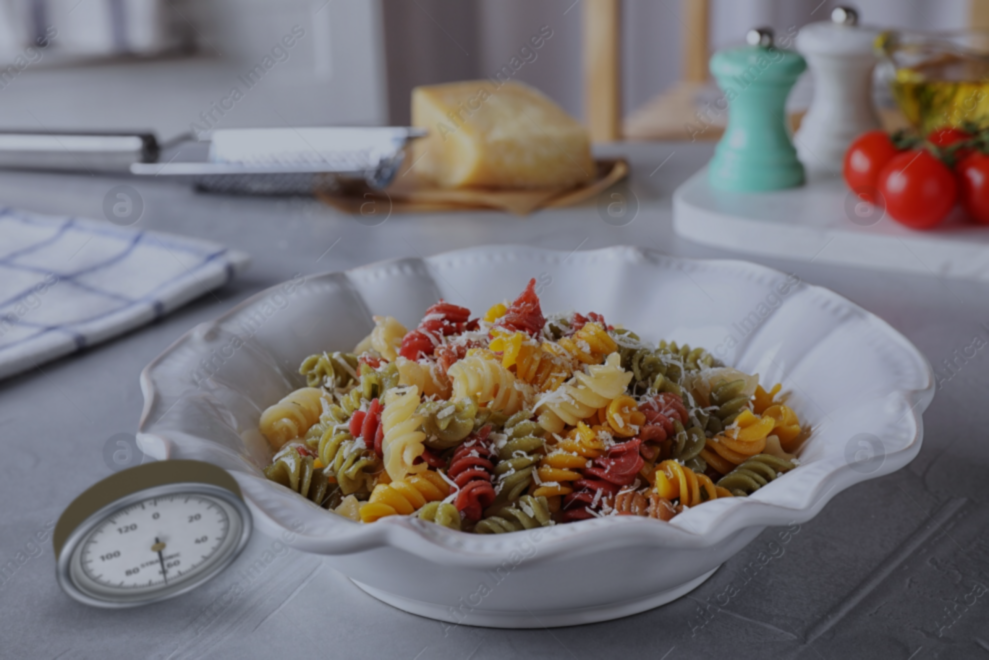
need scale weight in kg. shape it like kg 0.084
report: kg 65
